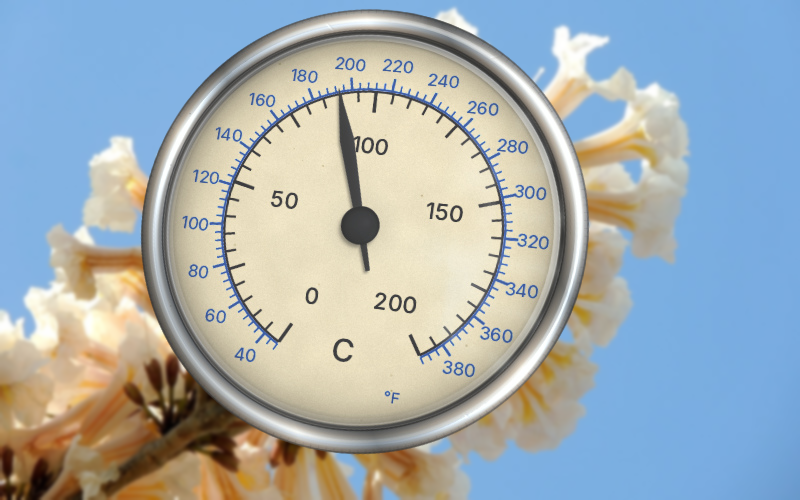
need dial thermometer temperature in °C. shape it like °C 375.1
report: °C 90
